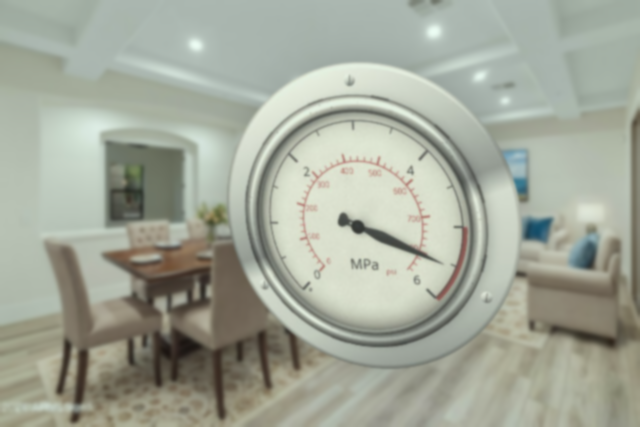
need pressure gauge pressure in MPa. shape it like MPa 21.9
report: MPa 5.5
